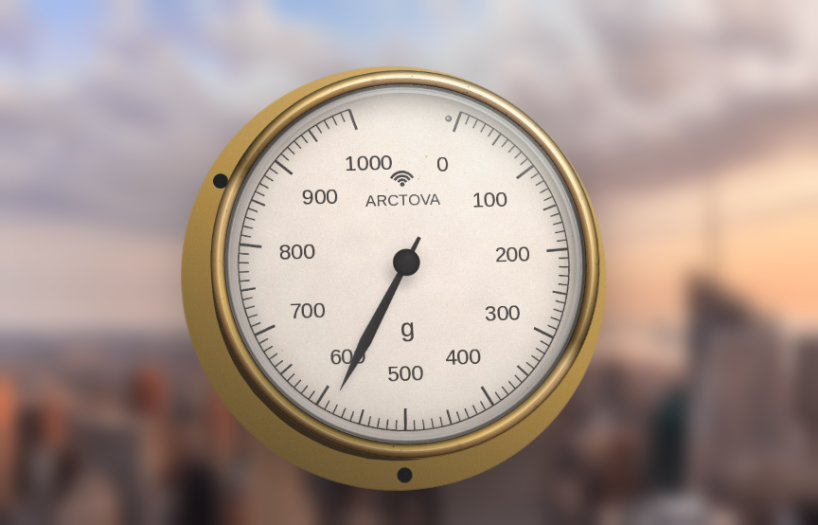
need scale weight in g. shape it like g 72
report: g 585
